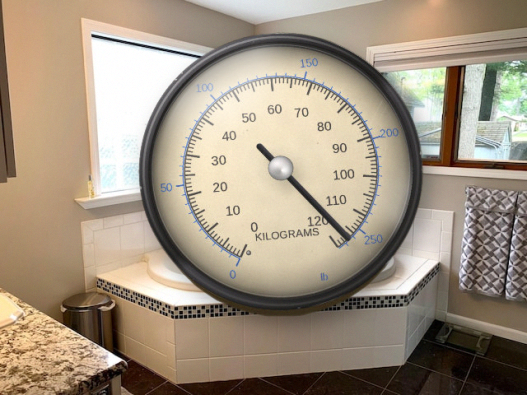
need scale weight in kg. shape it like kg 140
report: kg 117
